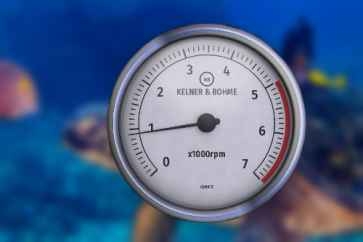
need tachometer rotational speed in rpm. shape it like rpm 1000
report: rpm 900
